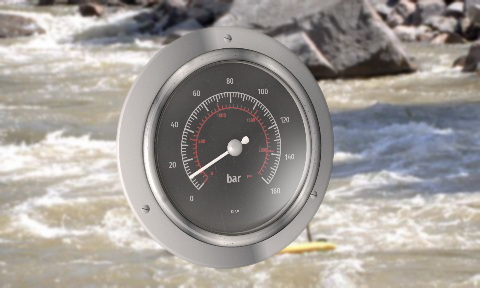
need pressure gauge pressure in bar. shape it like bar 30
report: bar 10
